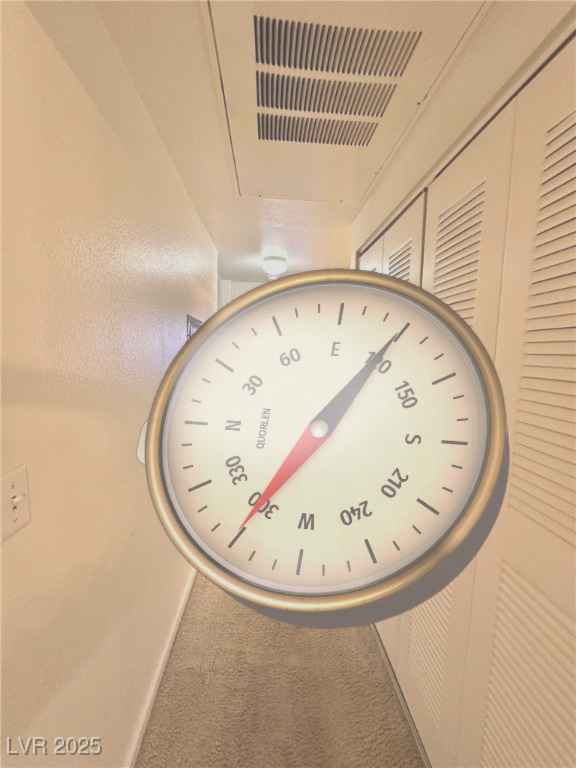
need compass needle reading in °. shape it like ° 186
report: ° 300
